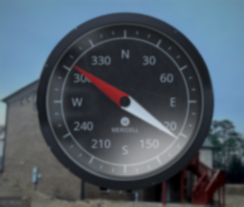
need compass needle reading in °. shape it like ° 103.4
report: ° 305
